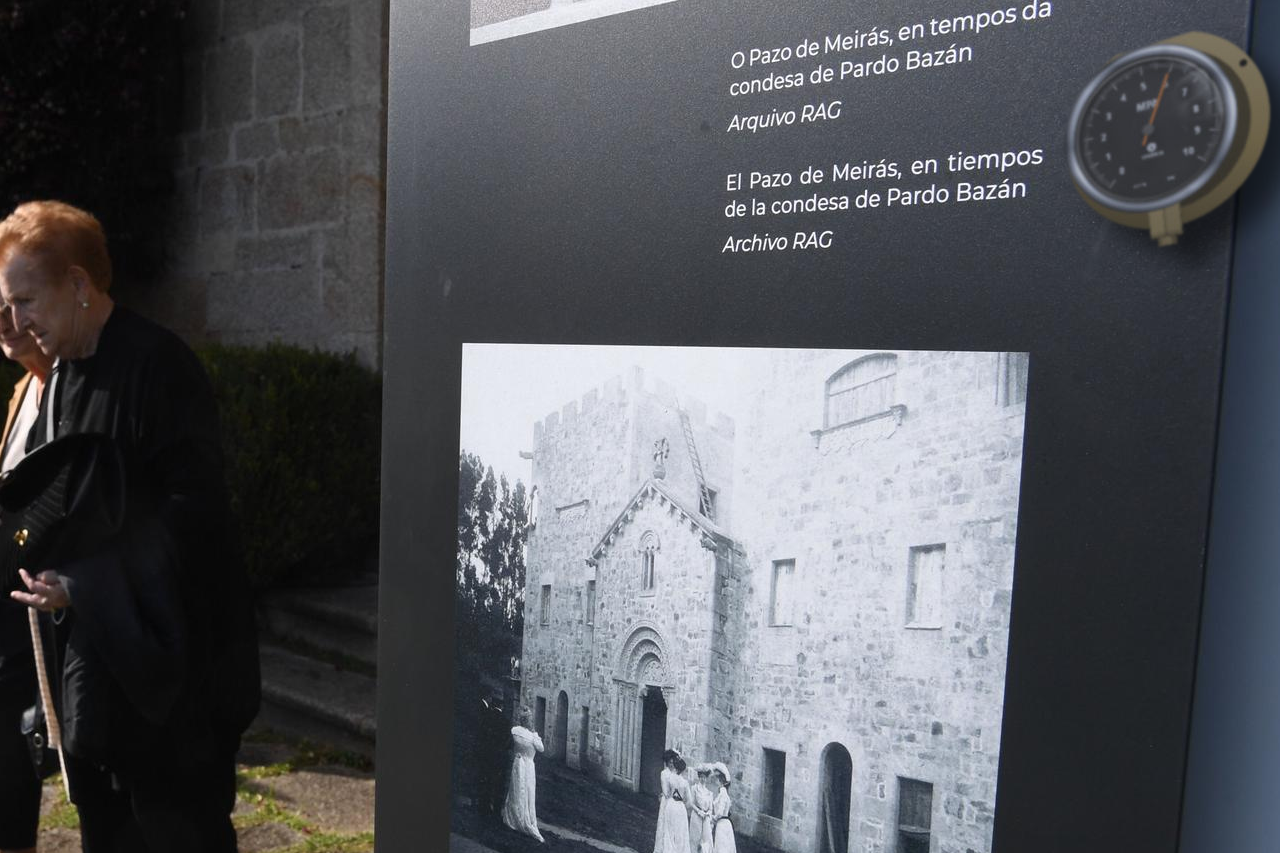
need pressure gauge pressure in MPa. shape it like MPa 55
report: MPa 6
